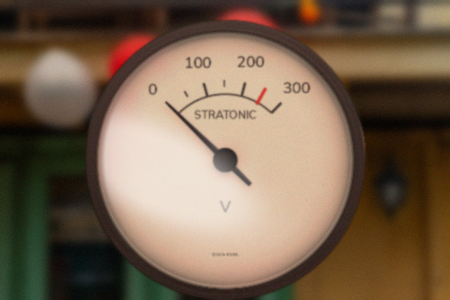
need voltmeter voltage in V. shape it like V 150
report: V 0
